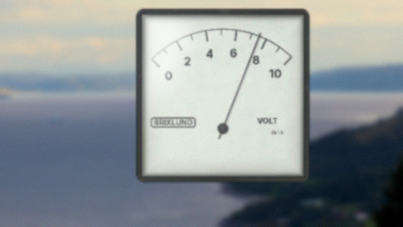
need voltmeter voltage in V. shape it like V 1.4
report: V 7.5
